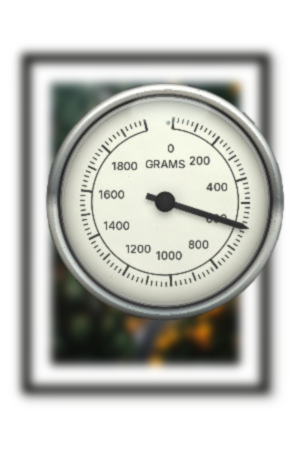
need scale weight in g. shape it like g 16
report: g 600
